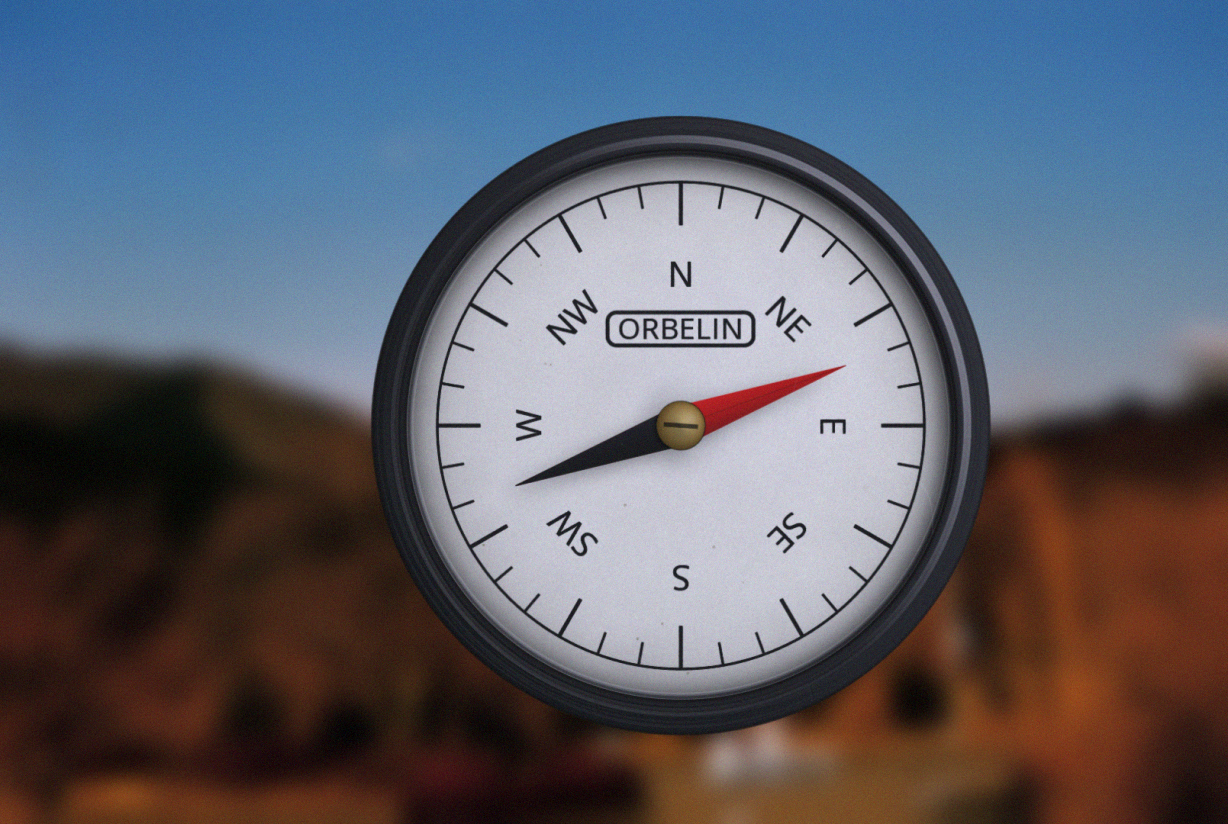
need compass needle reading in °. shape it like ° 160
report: ° 70
